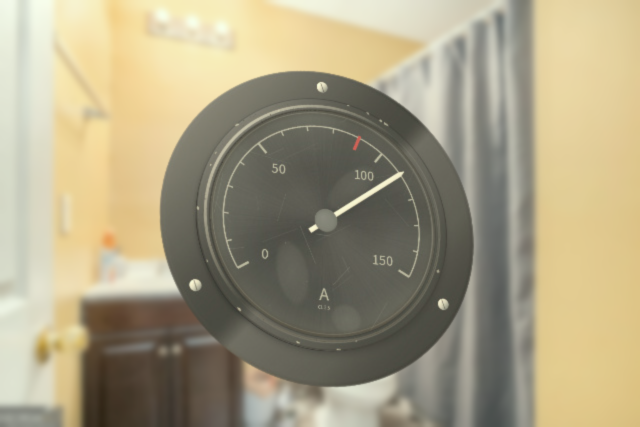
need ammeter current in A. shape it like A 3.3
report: A 110
